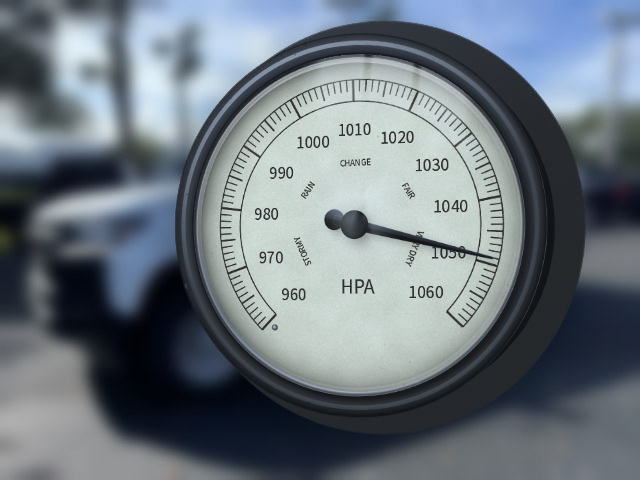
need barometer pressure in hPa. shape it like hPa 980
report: hPa 1049
